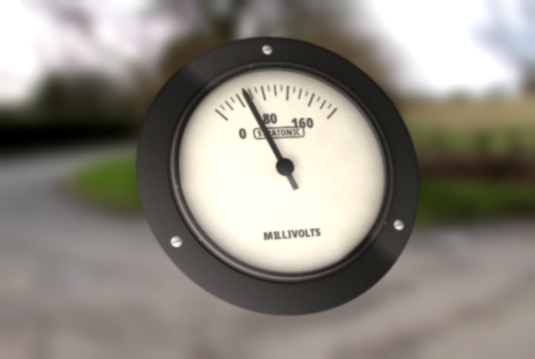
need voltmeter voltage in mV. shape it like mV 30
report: mV 50
